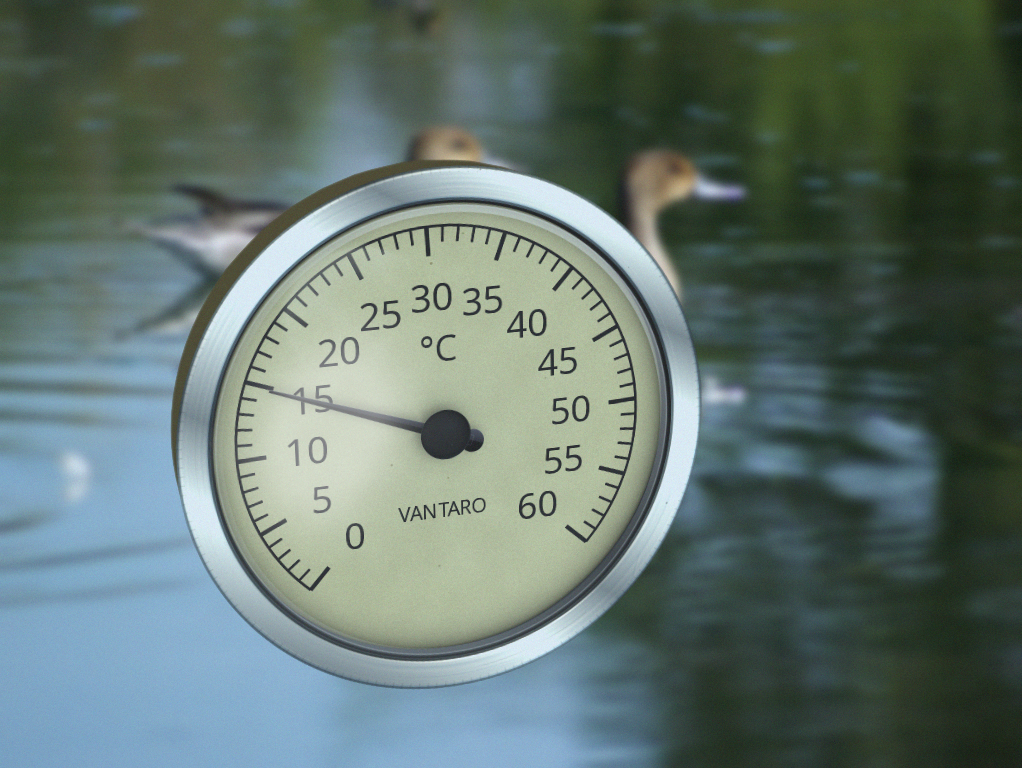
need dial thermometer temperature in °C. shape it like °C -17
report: °C 15
